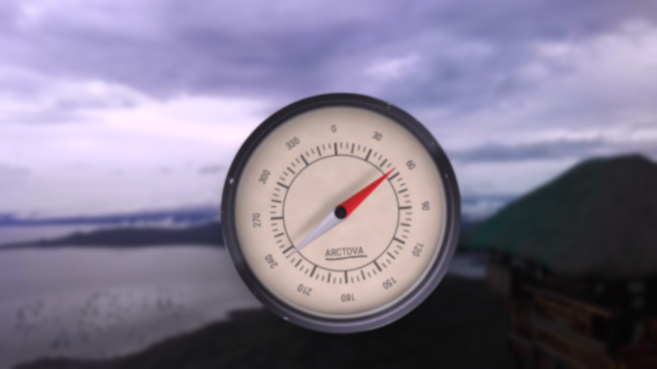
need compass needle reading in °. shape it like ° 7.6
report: ° 55
